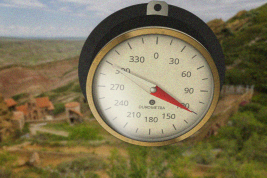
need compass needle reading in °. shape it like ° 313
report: ° 120
